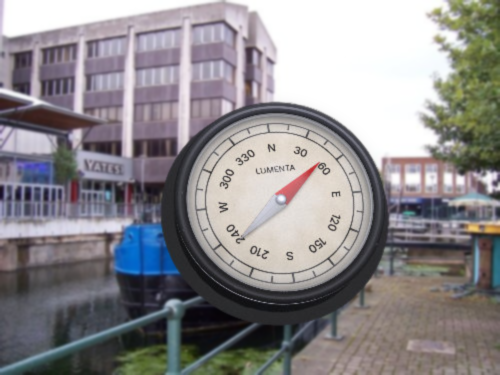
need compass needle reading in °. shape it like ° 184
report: ° 52.5
